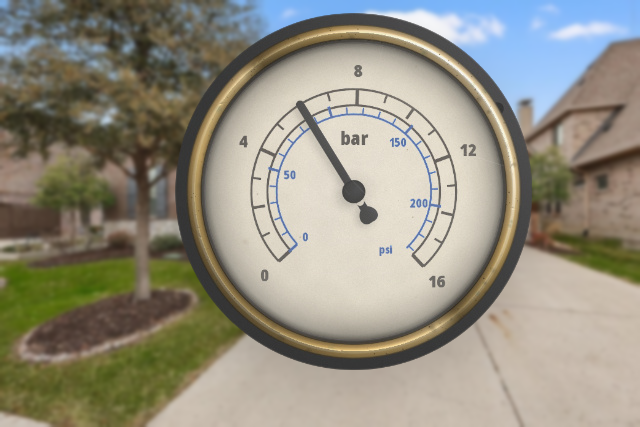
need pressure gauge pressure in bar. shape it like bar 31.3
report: bar 6
